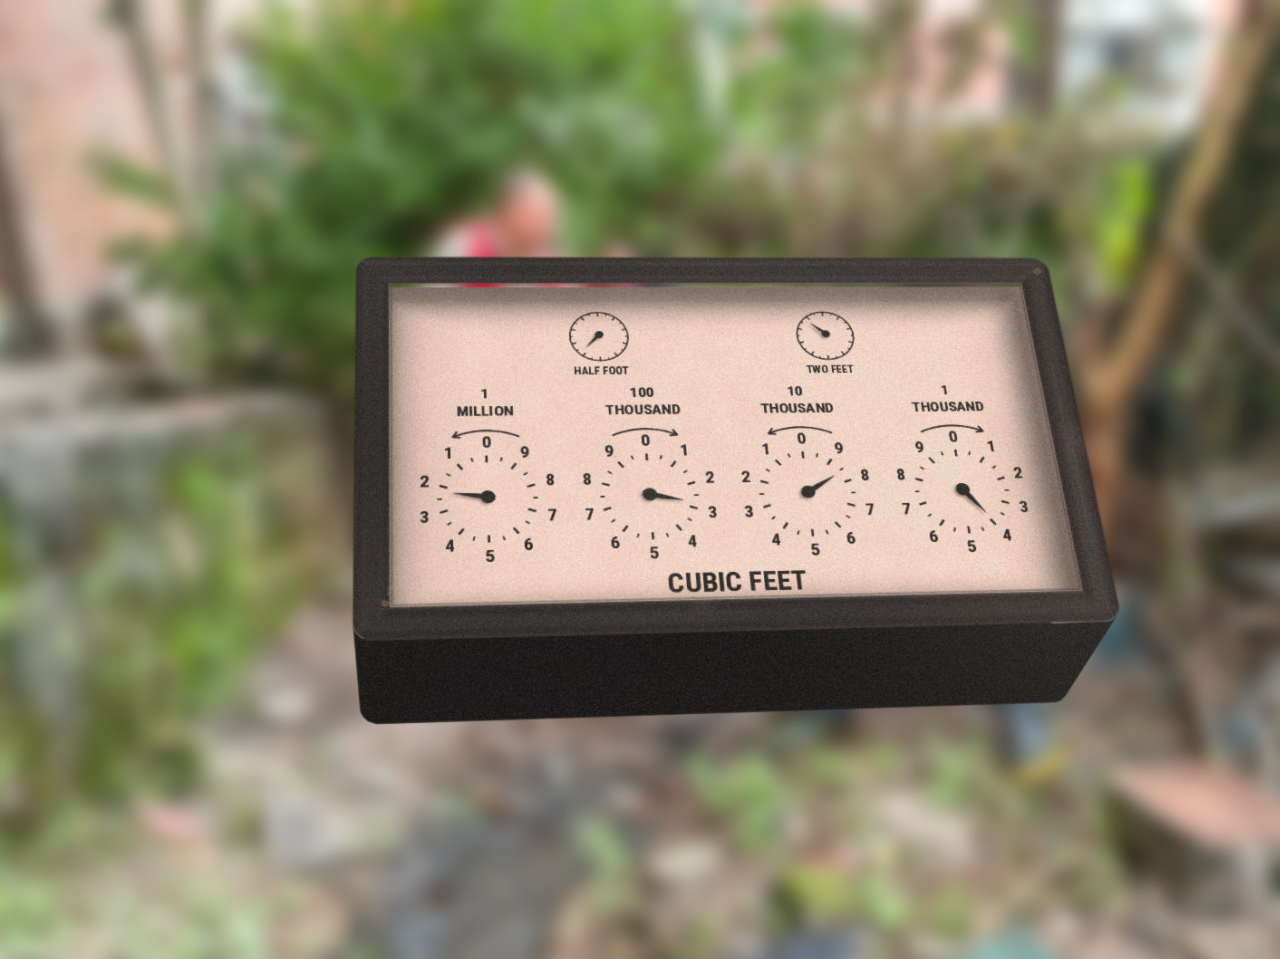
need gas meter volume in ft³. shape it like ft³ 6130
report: ft³ 228400
